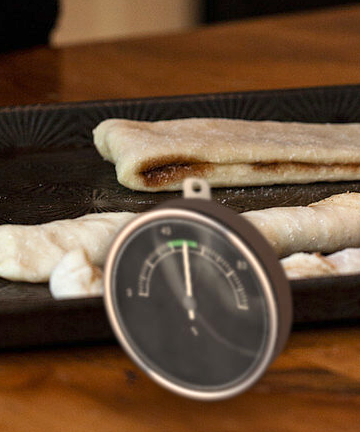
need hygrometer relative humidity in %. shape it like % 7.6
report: % 50
